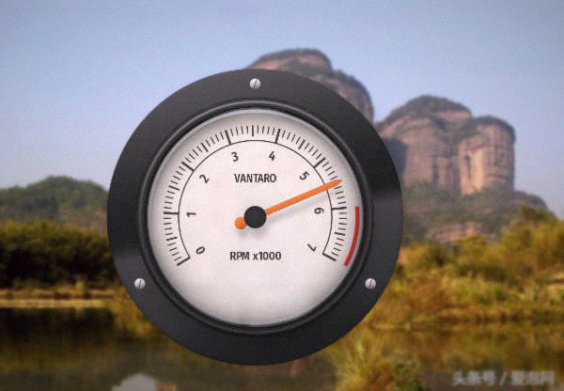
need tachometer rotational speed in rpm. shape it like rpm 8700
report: rpm 5500
